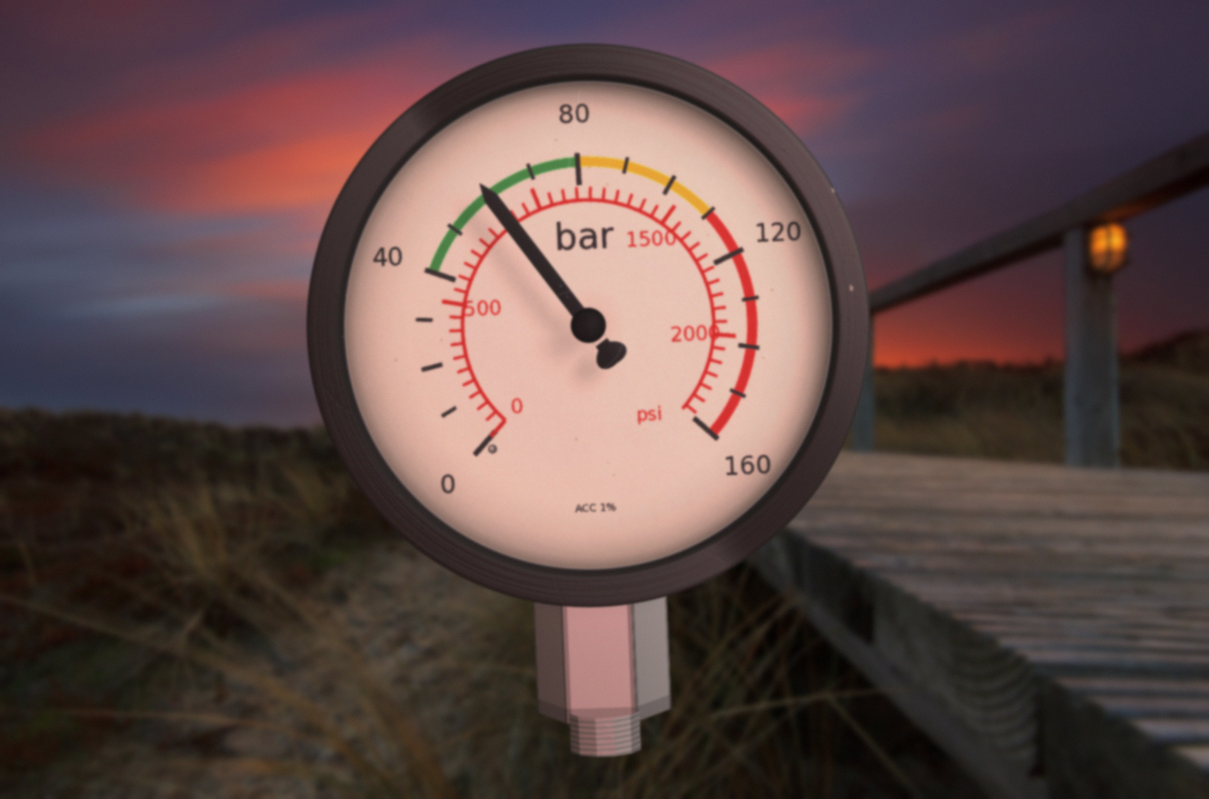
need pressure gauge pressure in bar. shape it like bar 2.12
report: bar 60
